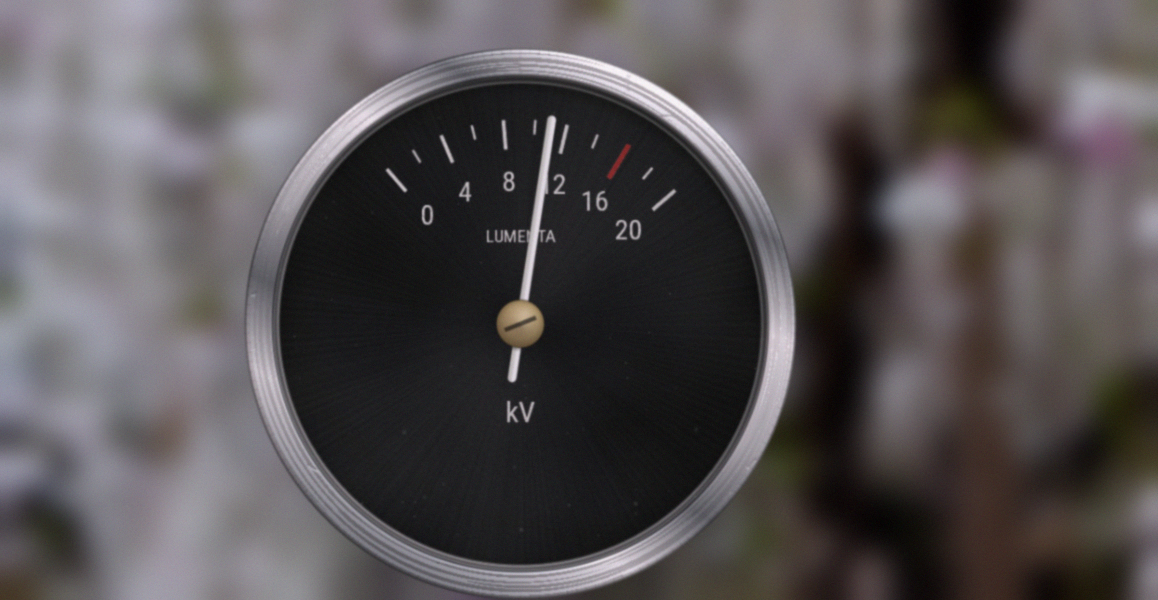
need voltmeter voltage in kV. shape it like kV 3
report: kV 11
